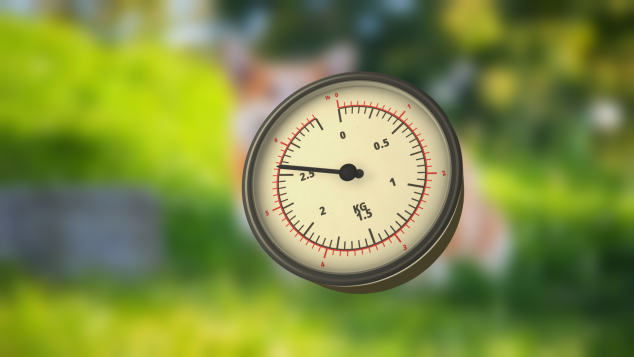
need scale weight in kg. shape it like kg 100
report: kg 2.55
